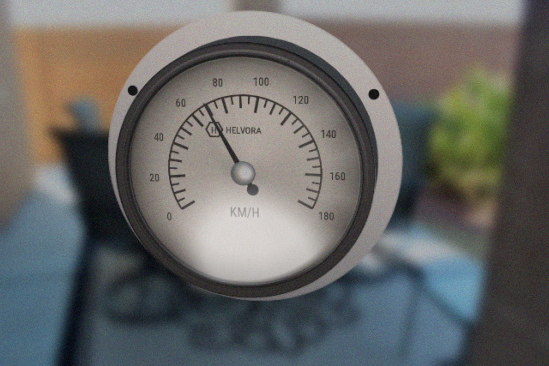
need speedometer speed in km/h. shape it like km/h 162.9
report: km/h 70
